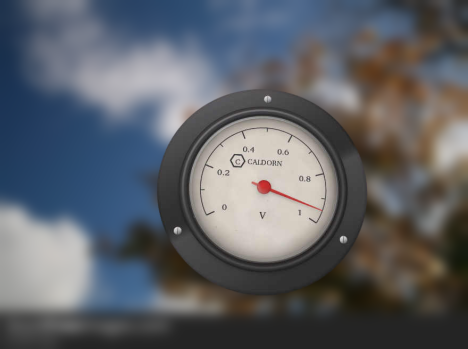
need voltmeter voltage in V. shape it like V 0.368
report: V 0.95
